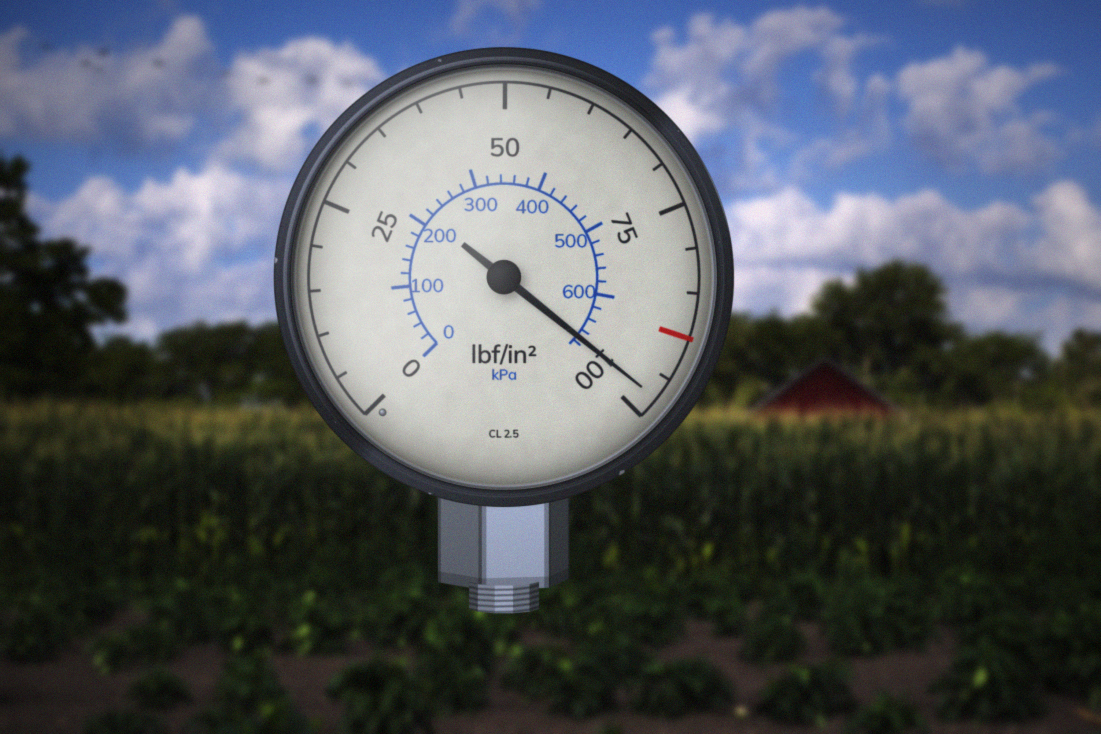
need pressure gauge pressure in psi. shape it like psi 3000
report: psi 97.5
